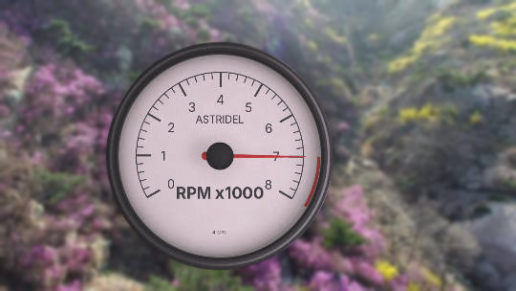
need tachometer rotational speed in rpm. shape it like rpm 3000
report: rpm 7000
